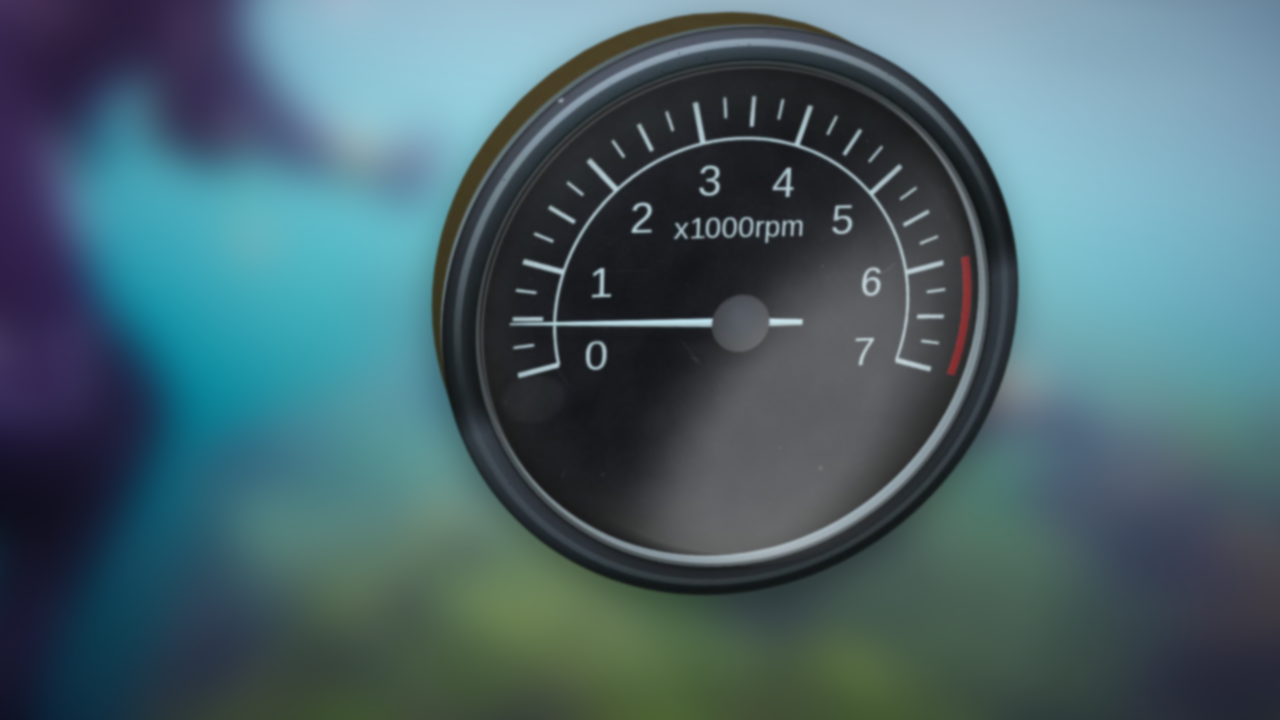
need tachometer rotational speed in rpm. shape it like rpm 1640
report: rpm 500
